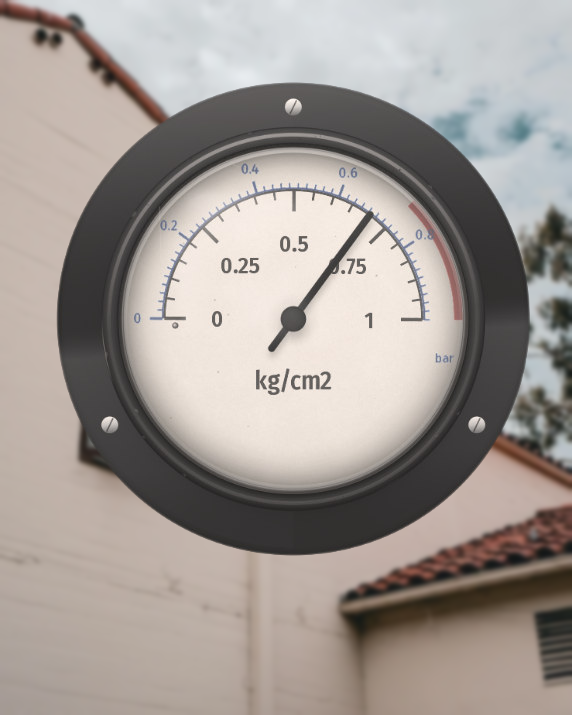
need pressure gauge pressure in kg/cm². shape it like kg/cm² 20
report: kg/cm² 0.7
